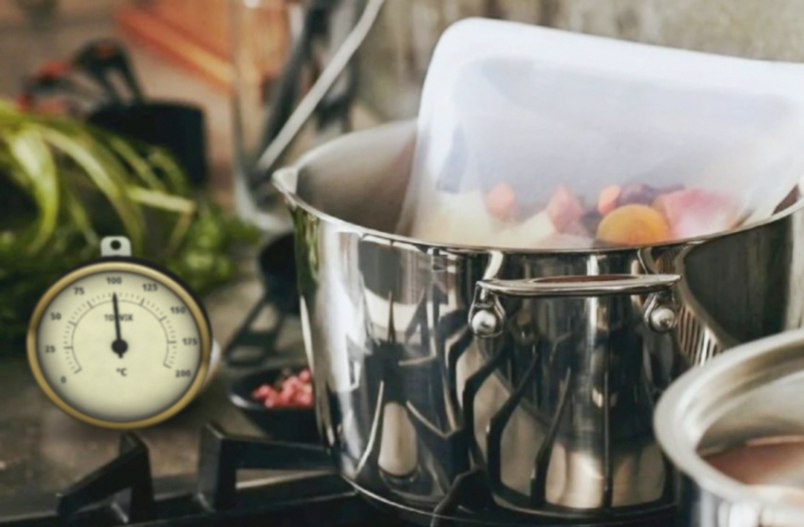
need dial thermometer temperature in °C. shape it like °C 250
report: °C 100
